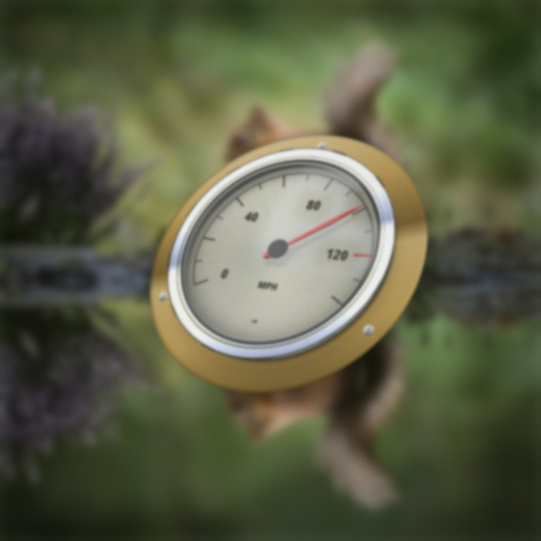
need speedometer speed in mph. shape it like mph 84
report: mph 100
